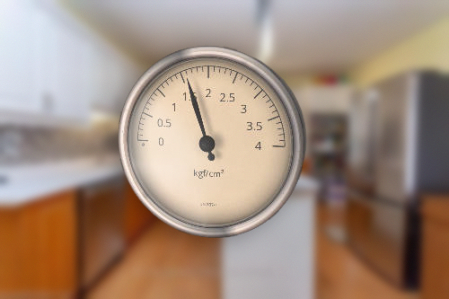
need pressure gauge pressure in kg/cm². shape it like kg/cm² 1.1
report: kg/cm² 1.6
